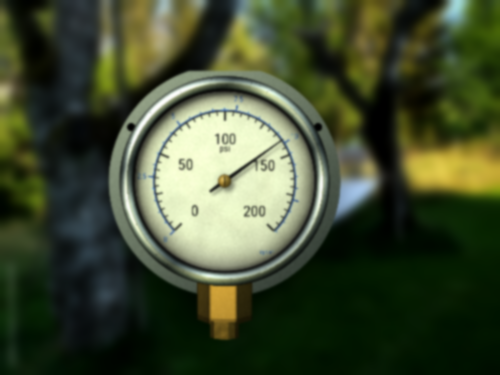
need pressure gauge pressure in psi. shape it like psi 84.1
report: psi 140
